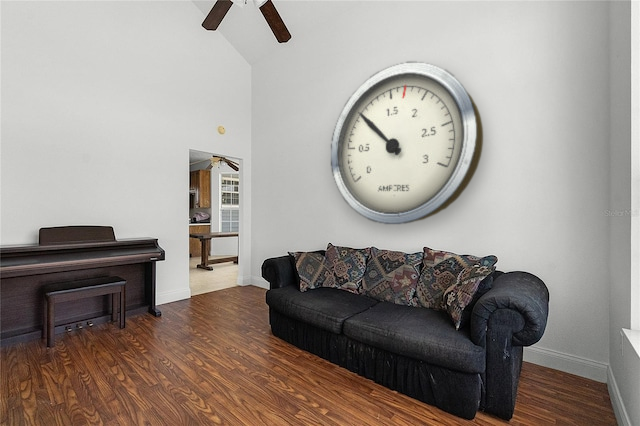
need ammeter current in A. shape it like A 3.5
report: A 1
